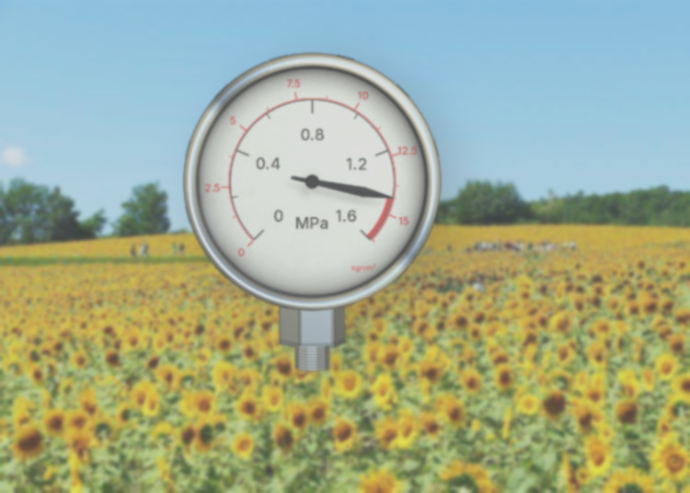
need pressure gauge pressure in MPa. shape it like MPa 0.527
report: MPa 1.4
